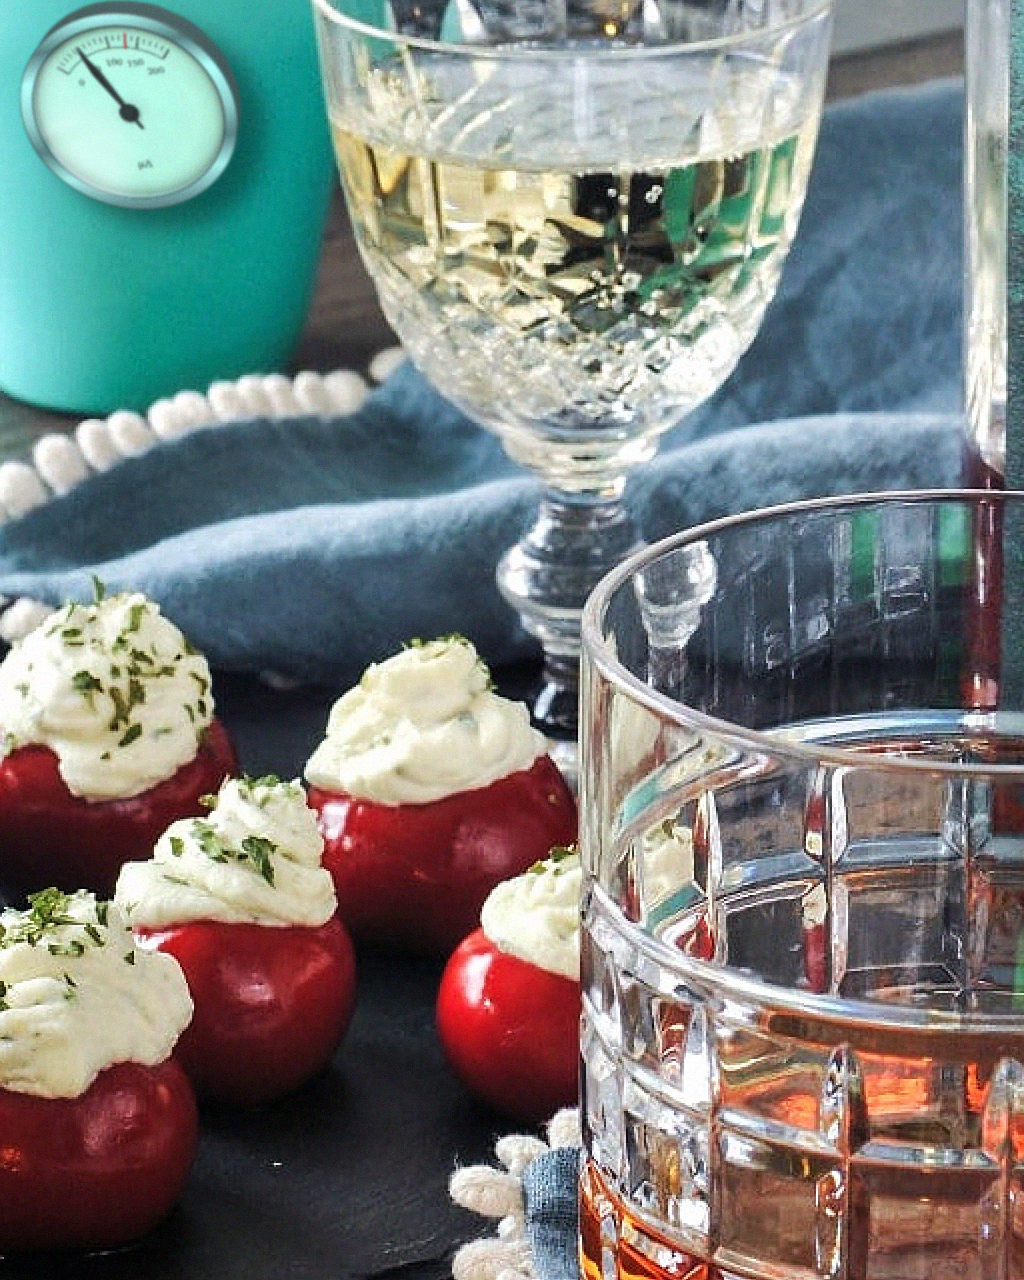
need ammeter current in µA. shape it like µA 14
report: µA 50
